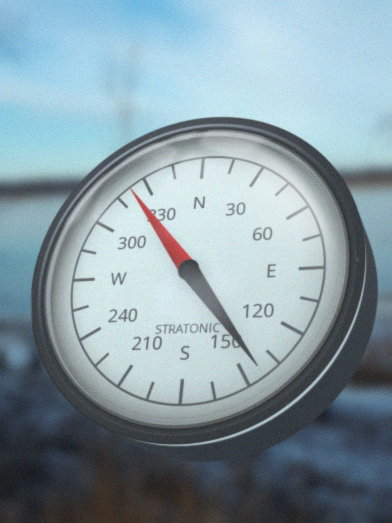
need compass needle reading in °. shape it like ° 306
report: ° 322.5
